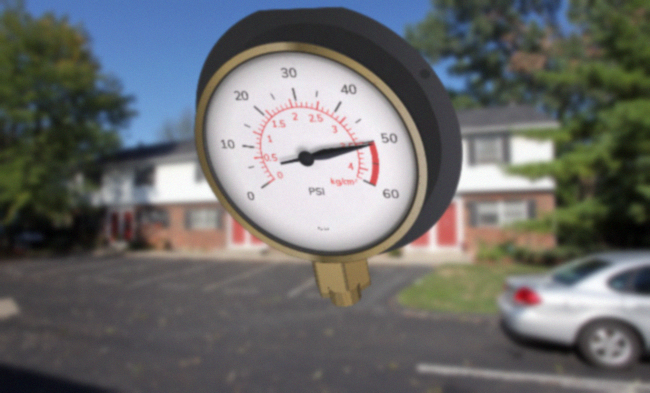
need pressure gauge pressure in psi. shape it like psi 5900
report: psi 50
